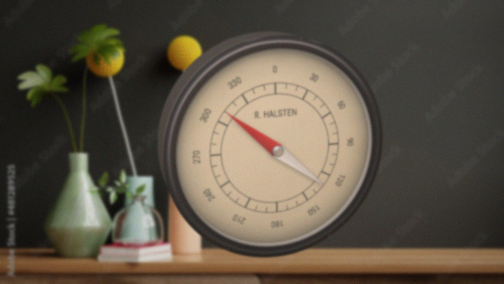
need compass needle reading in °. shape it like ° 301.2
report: ° 310
